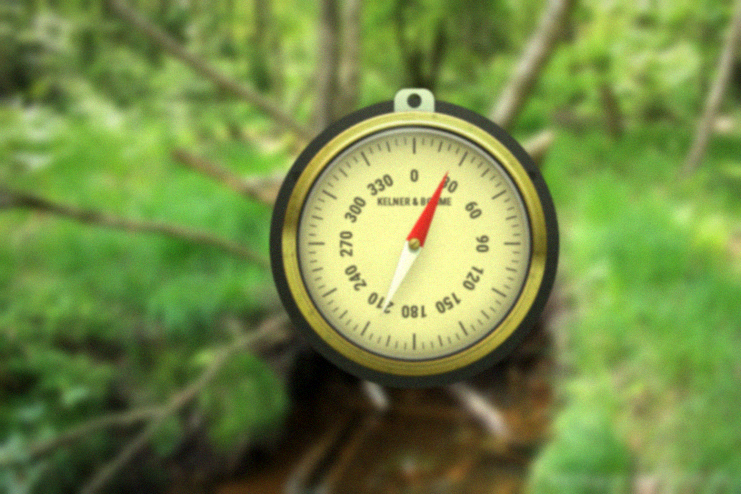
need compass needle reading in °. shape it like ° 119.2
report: ° 25
